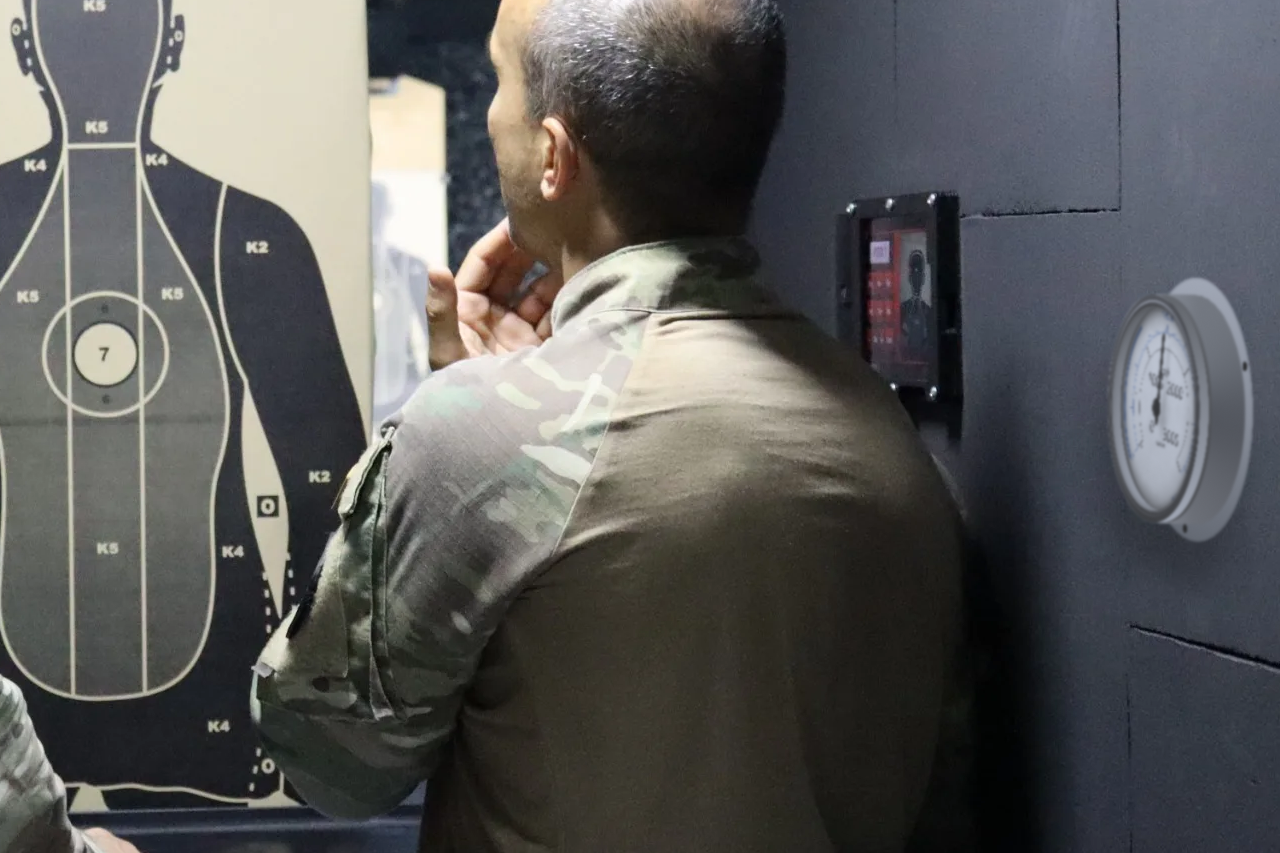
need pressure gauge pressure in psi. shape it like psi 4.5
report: psi 1500
